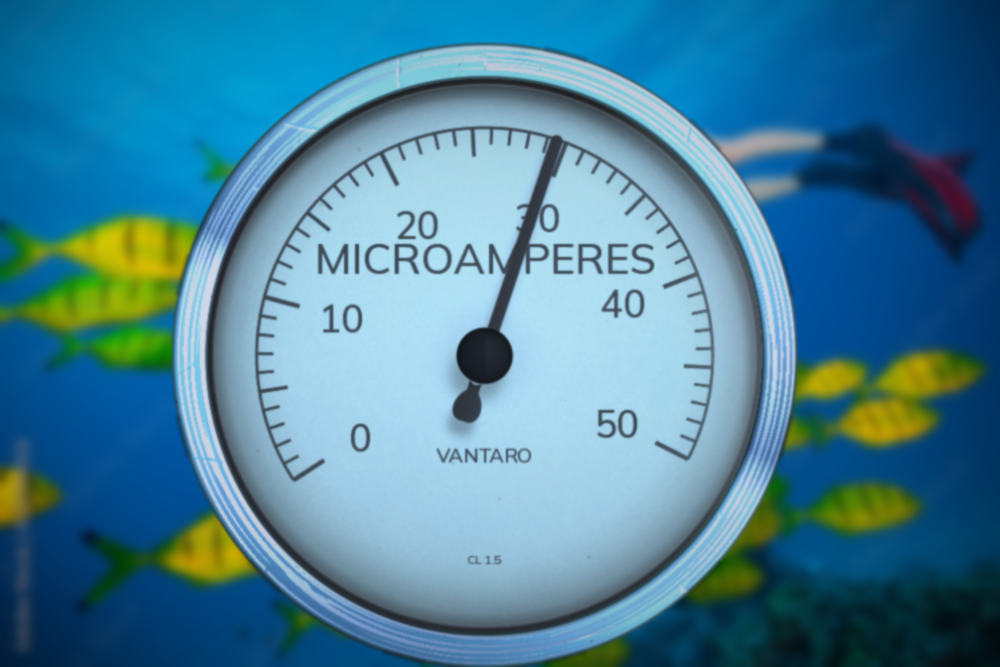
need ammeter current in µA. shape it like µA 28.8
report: µA 29.5
